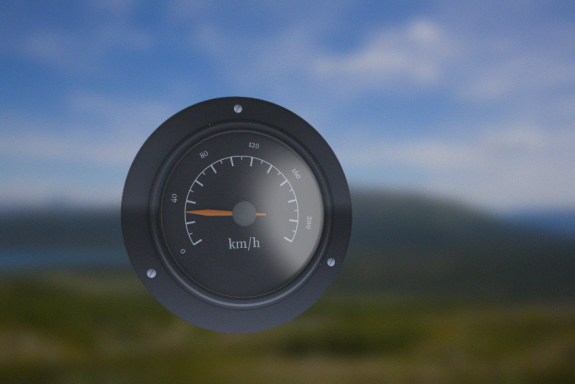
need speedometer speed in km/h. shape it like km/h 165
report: km/h 30
